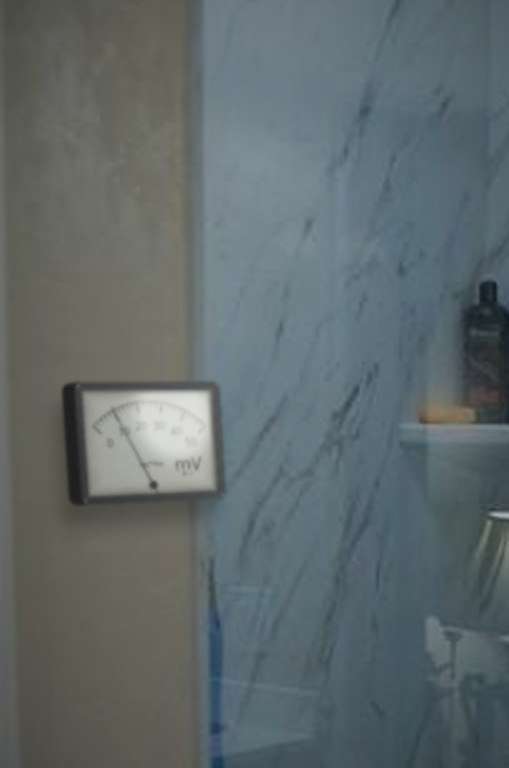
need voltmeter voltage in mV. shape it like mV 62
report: mV 10
